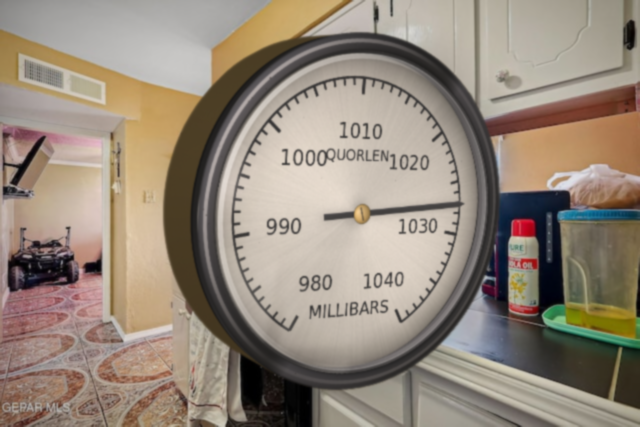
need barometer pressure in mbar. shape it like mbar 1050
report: mbar 1027
